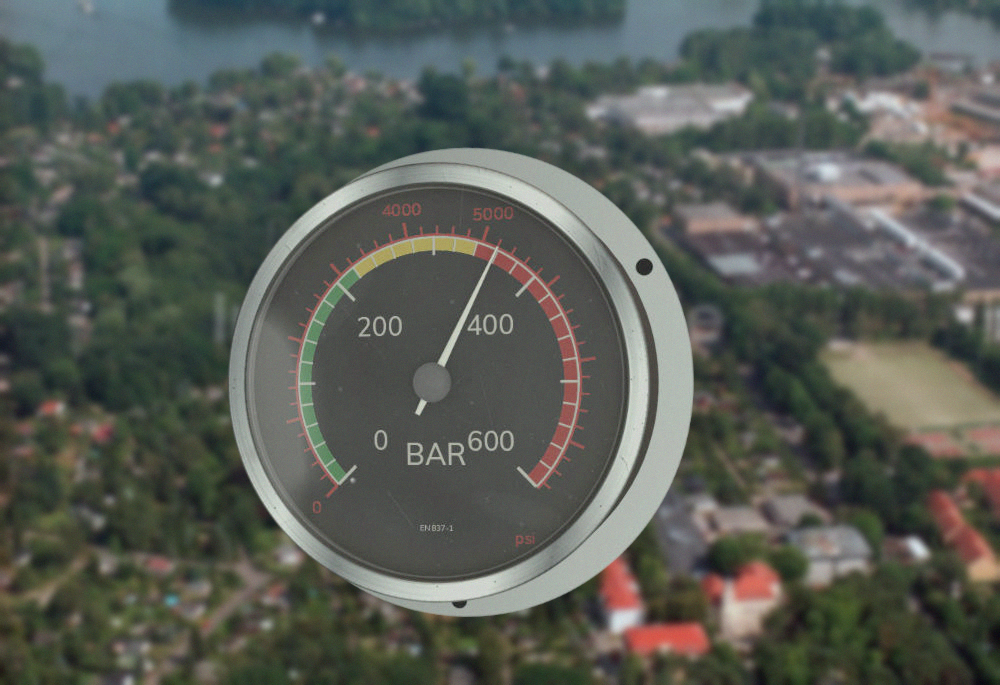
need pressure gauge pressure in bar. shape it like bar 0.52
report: bar 360
